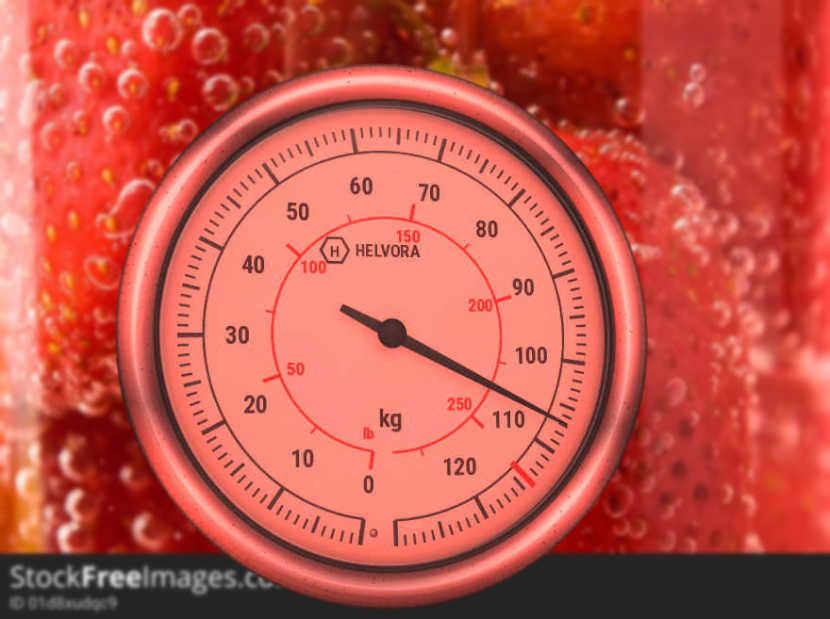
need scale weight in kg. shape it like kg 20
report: kg 107
